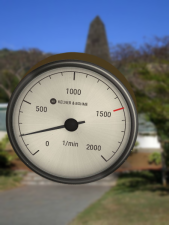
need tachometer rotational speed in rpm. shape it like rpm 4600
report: rpm 200
